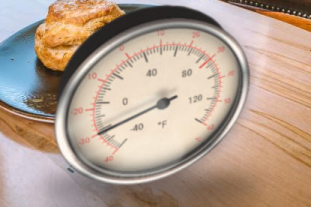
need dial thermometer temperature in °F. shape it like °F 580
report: °F -20
